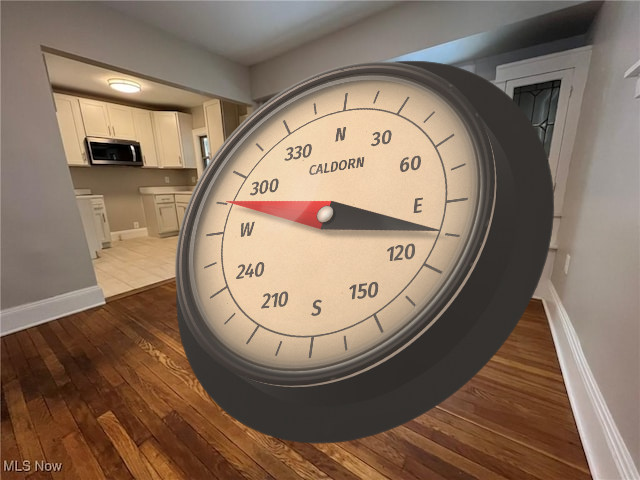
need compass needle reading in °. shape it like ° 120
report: ° 285
